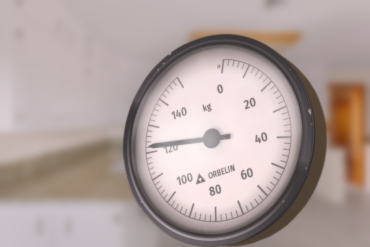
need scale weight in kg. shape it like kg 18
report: kg 122
